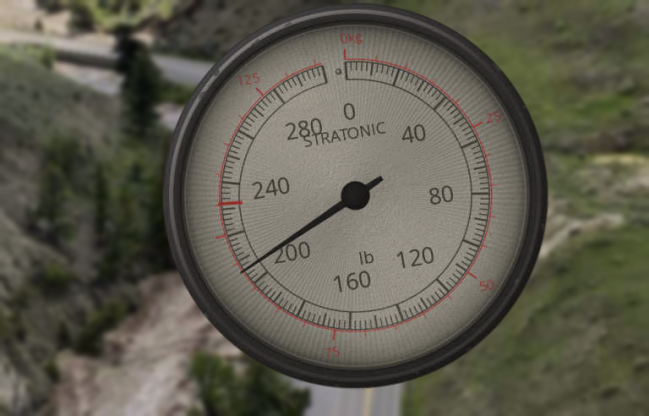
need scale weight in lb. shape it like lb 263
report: lb 206
